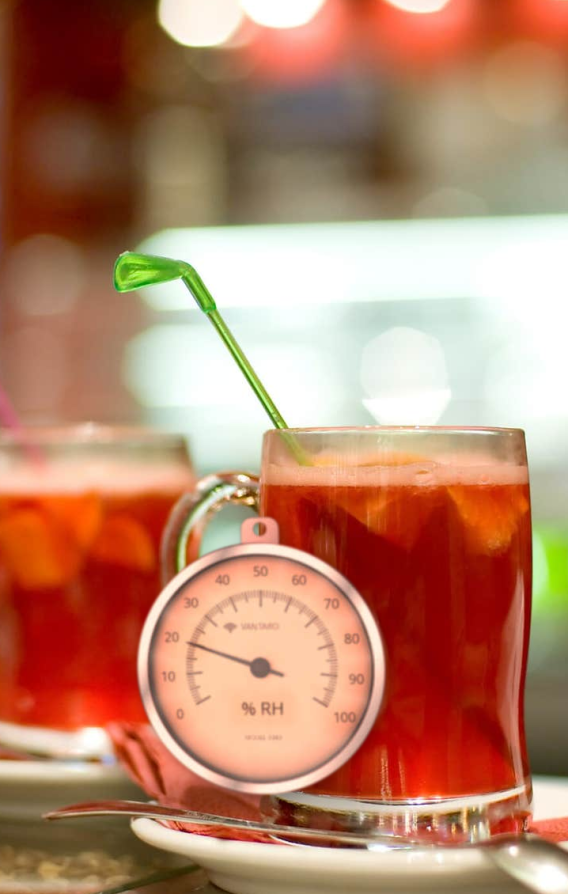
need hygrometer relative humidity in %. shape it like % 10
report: % 20
